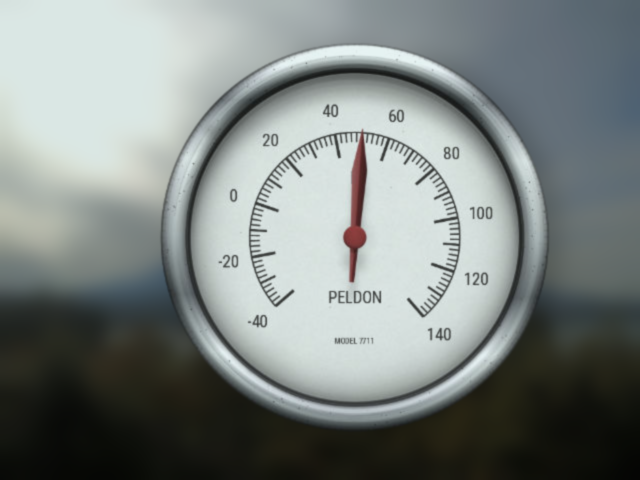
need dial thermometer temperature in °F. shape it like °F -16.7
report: °F 50
